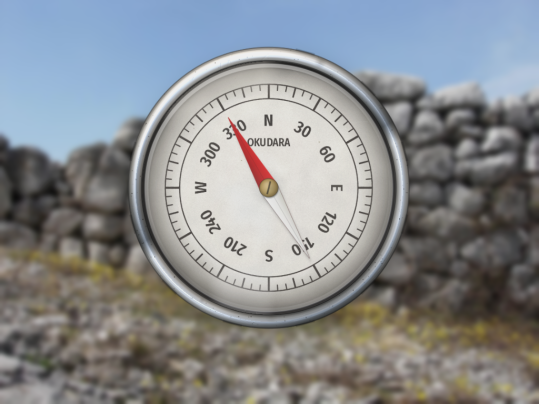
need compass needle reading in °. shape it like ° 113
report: ° 330
